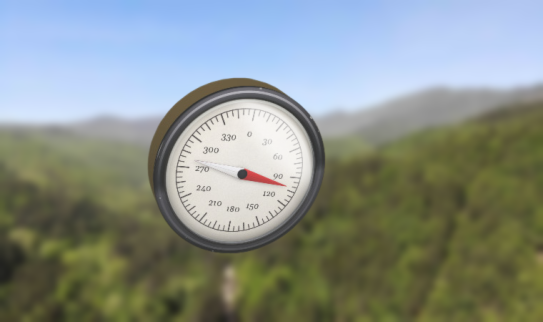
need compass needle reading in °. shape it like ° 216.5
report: ° 100
